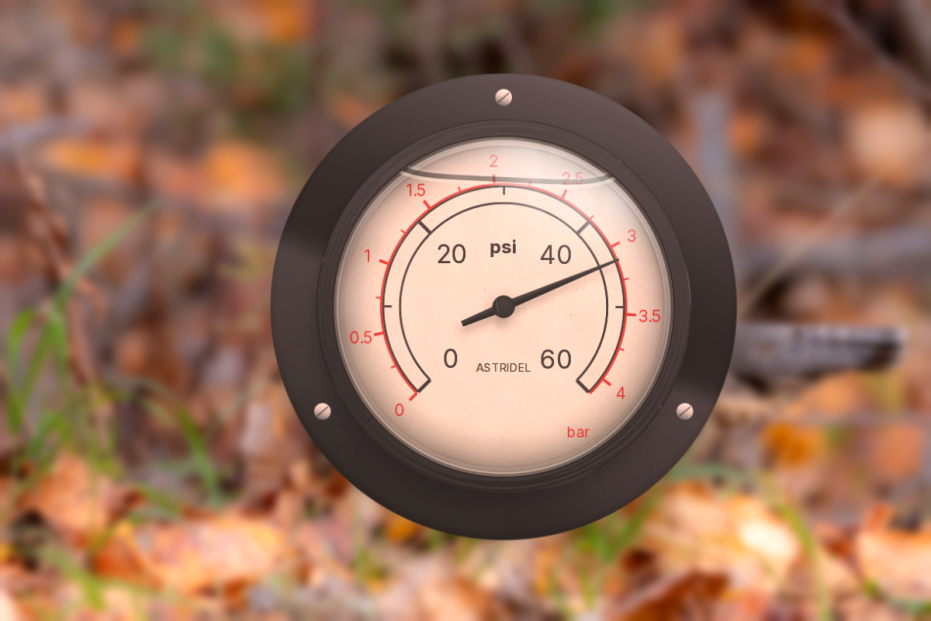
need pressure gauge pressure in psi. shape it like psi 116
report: psi 45
